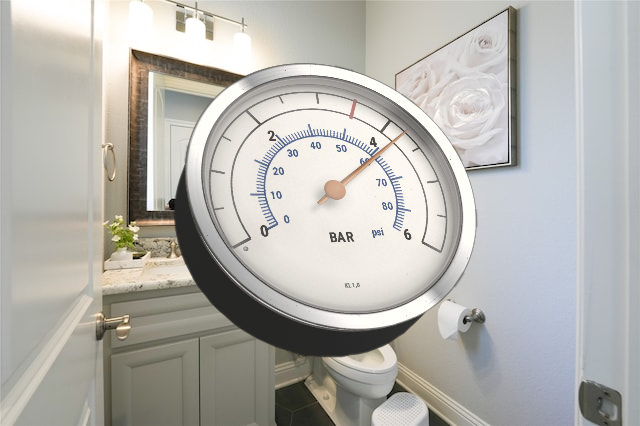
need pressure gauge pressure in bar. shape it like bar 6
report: bar 4.25
